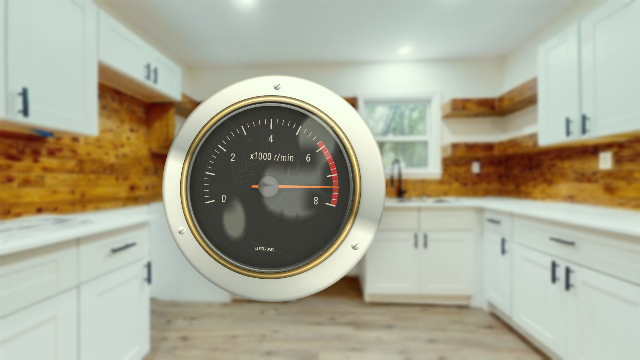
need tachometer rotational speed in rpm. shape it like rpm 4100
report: rpm 7400
